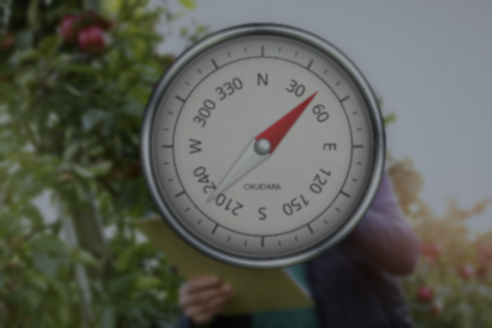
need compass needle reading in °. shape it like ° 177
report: ° 45
